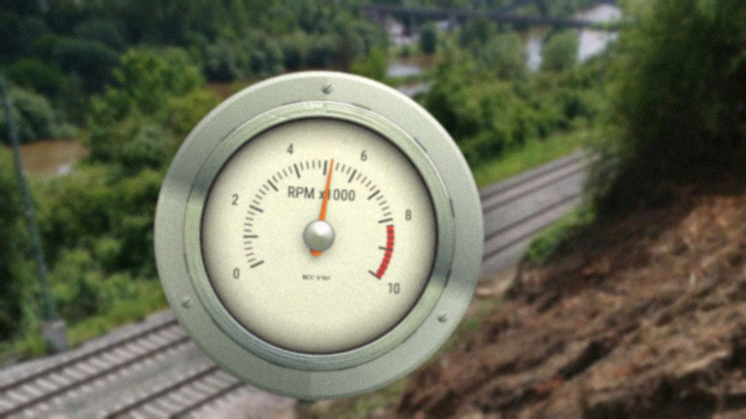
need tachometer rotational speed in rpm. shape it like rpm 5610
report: rpm 5200
